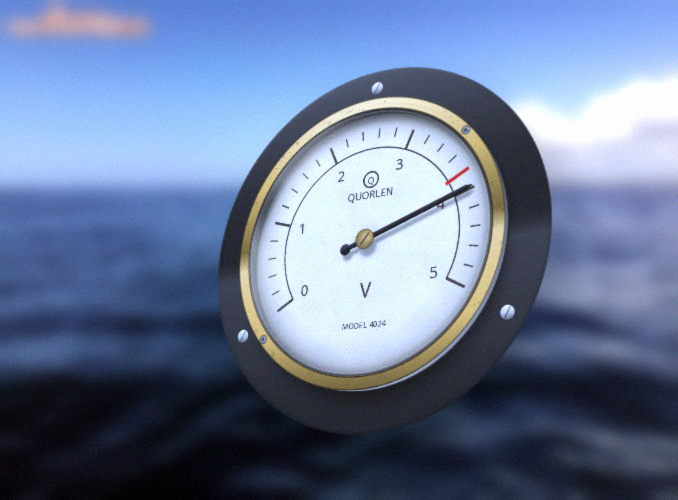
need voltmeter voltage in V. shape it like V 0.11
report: V 4
